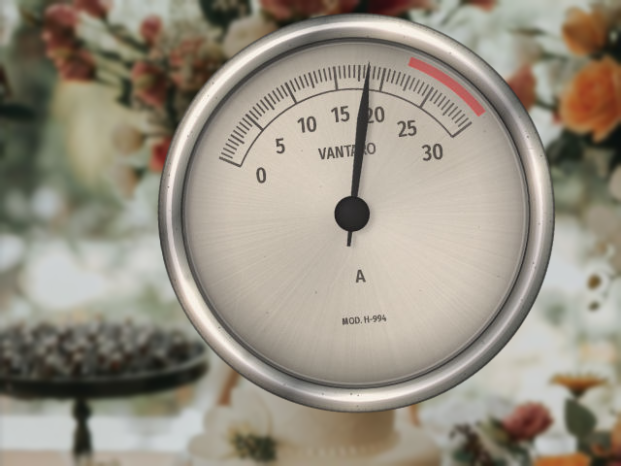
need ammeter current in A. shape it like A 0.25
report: A 18.5
